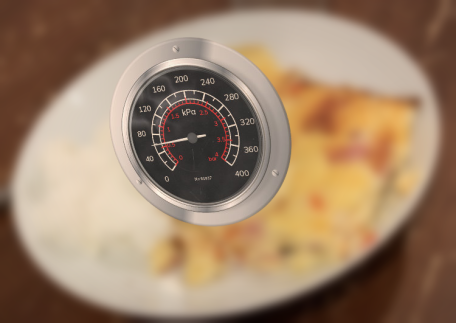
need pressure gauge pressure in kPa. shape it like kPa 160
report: kPa 60
